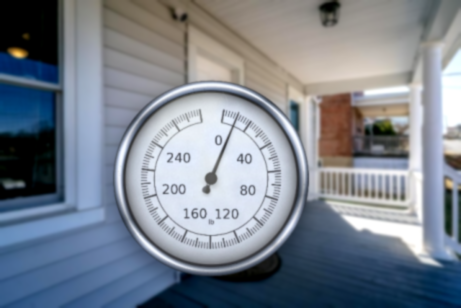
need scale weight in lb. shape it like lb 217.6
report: lb 10
